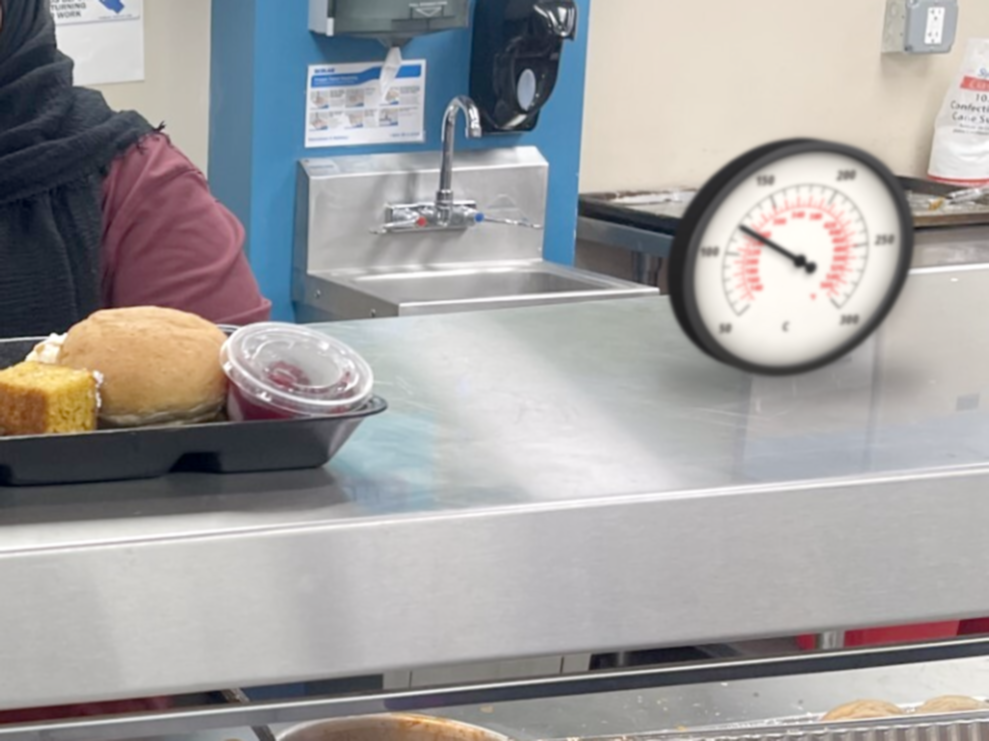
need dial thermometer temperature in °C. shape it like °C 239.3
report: °C 120
